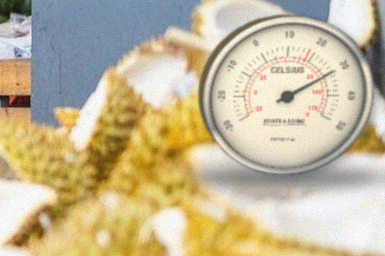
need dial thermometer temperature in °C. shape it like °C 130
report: °C 30
